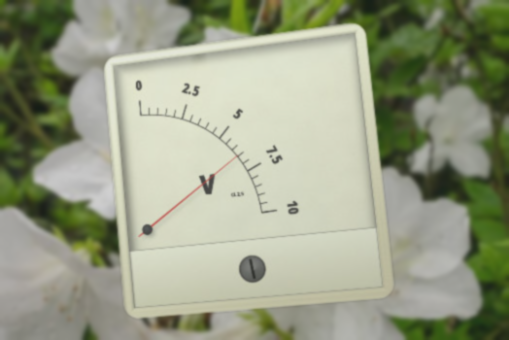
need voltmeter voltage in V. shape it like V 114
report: V 6.5
